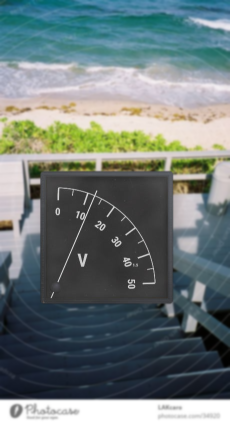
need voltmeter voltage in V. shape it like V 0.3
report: V 12.5
